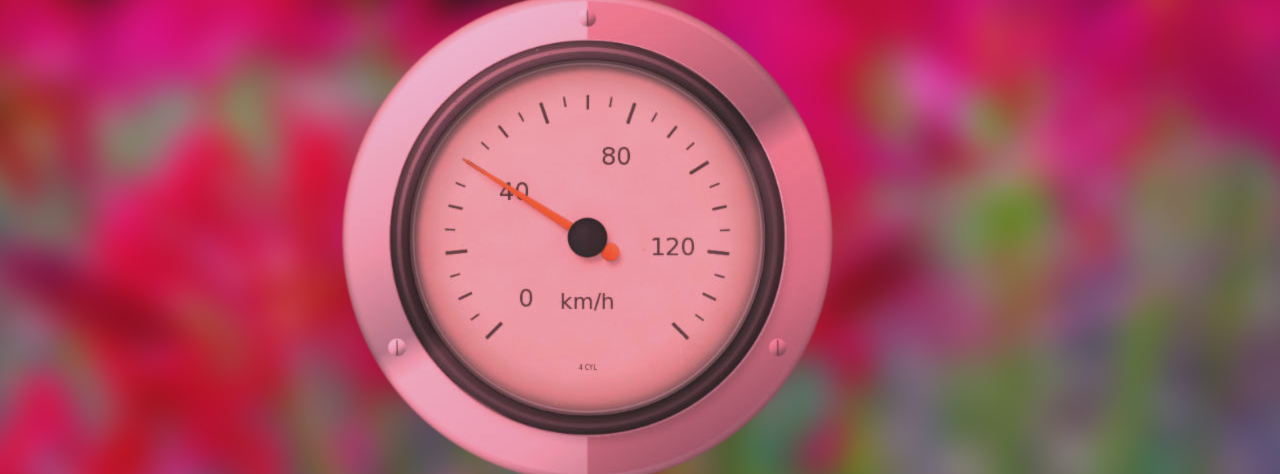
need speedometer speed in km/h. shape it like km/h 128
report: km/h 40
